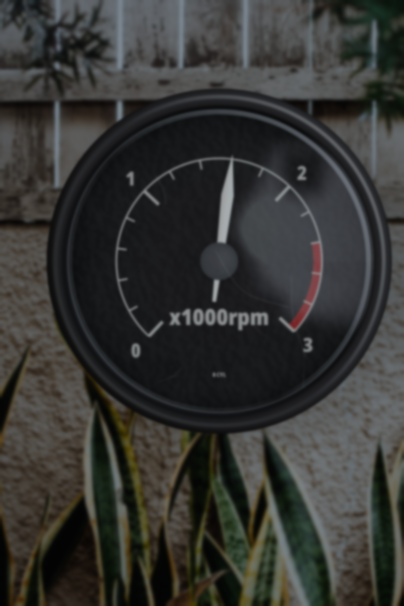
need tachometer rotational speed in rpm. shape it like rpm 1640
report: rpm 1600
